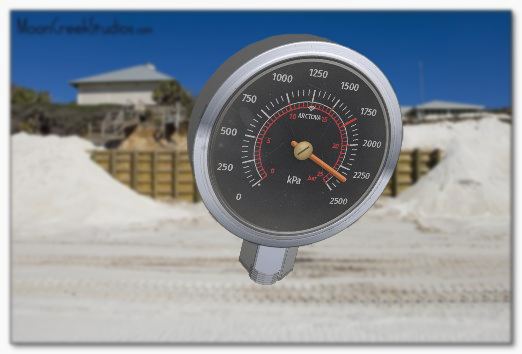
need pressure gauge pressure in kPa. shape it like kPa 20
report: kPa 2350
